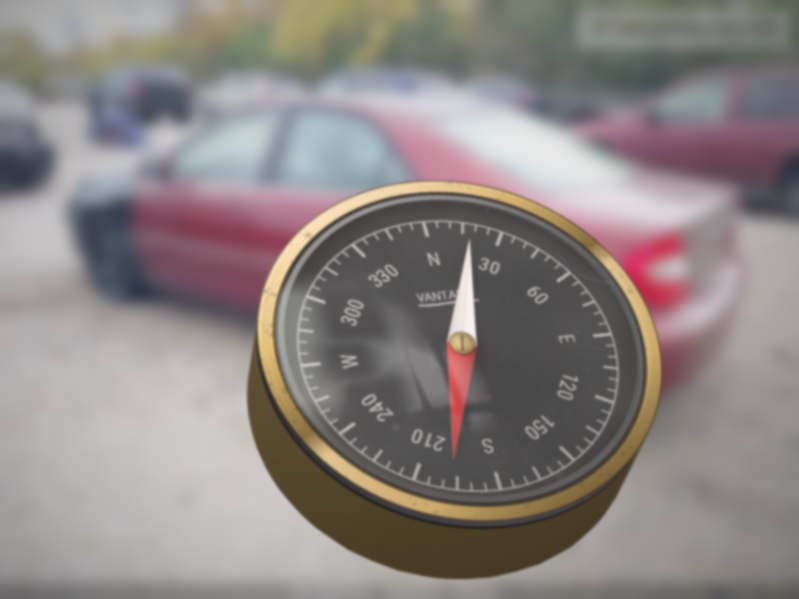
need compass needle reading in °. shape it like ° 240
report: ° 197.5
